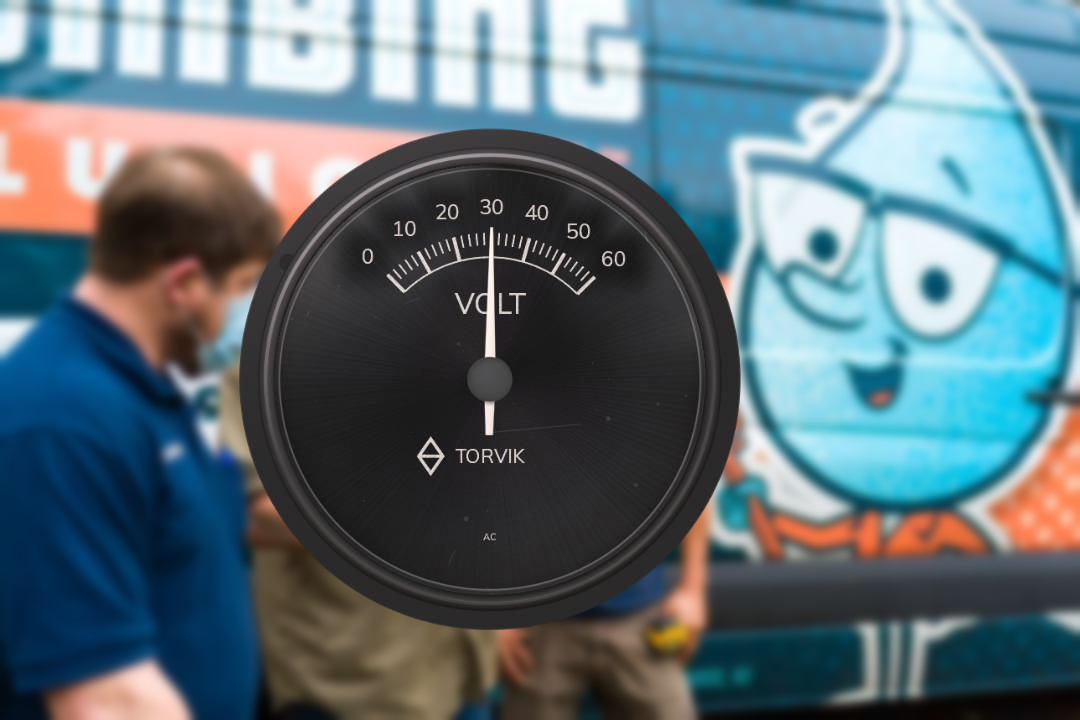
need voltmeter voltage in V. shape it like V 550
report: V 30
